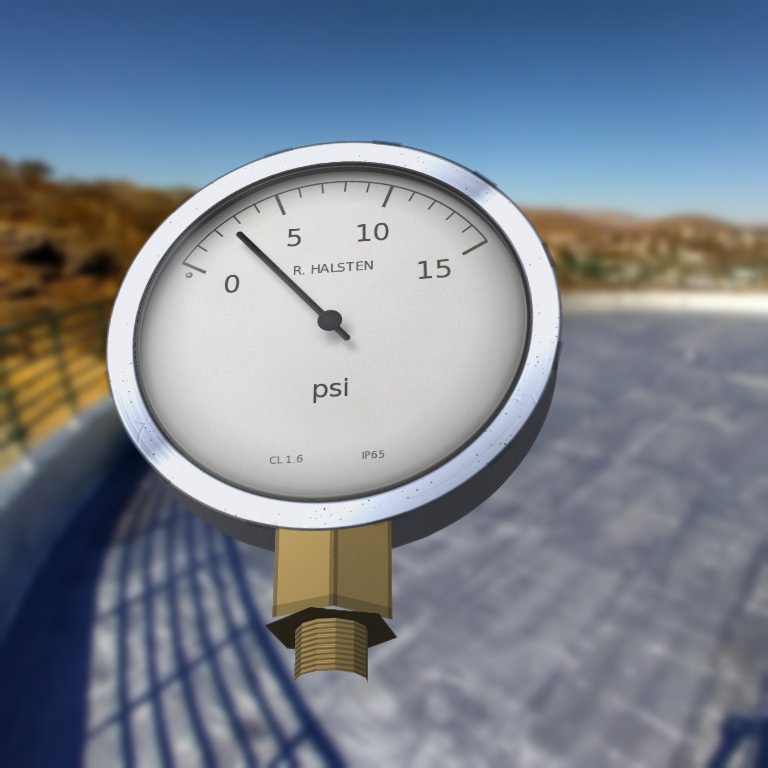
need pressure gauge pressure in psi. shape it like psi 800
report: psi 2.5
